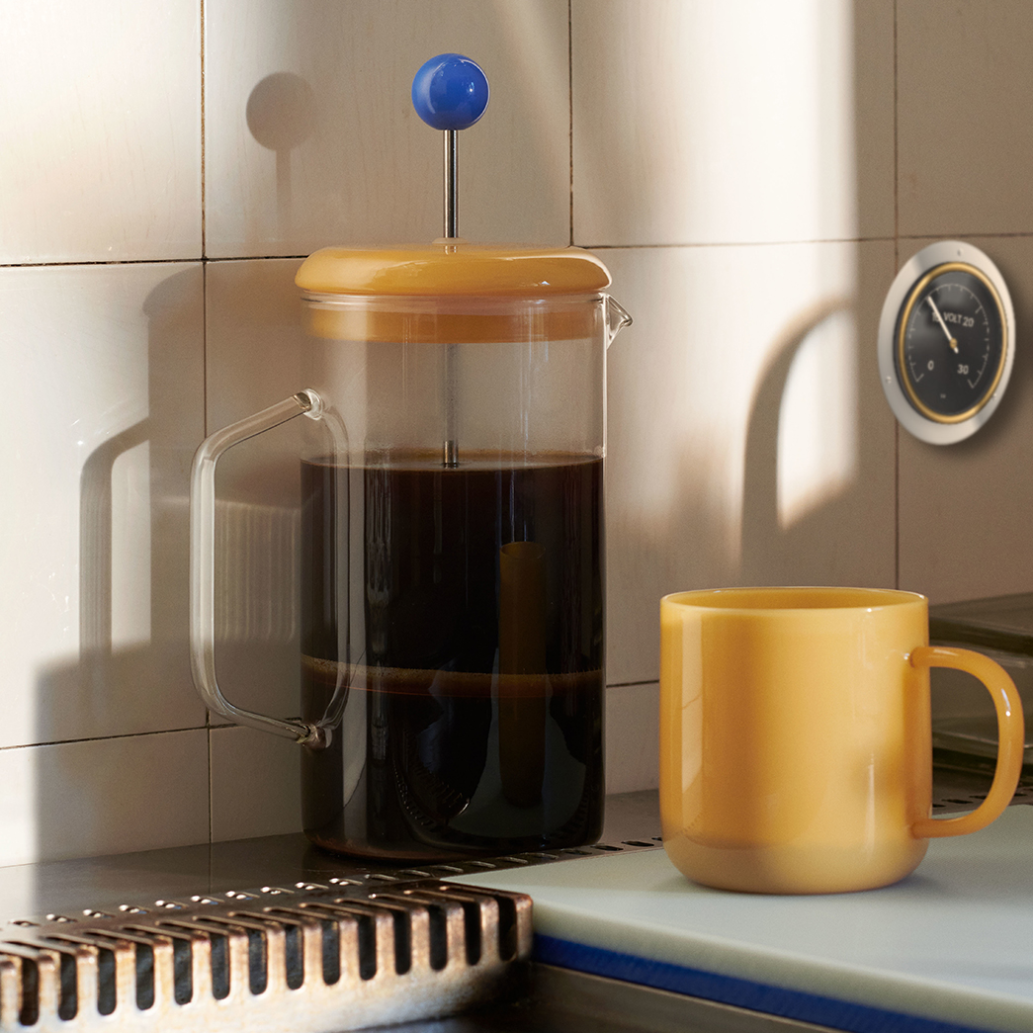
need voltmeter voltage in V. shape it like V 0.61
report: V 10
